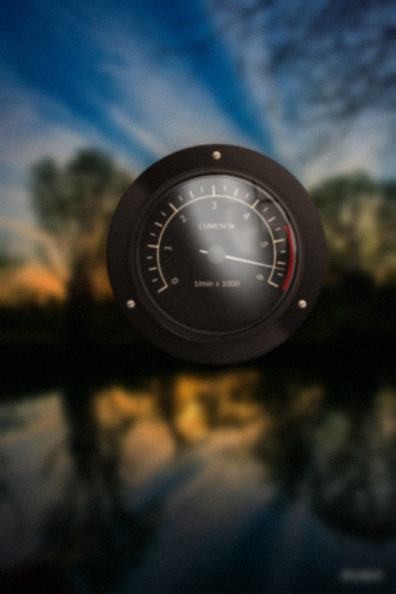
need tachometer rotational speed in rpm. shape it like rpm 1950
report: rpm 5625
